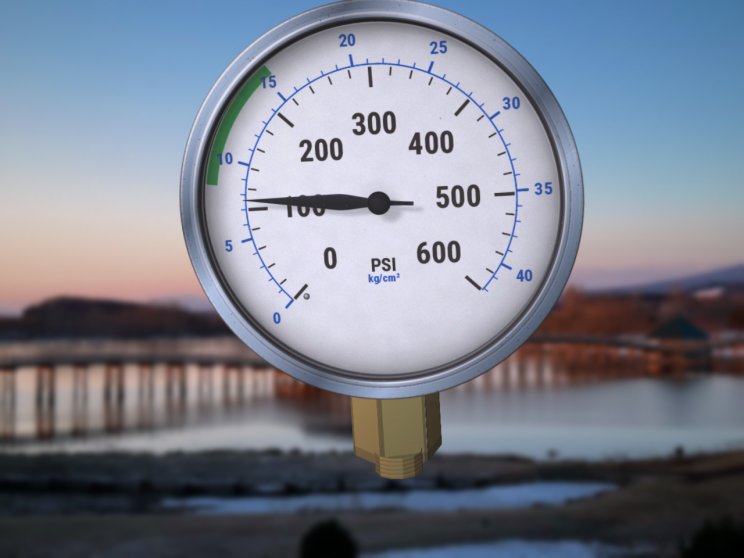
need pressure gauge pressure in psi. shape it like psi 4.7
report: psi 110
